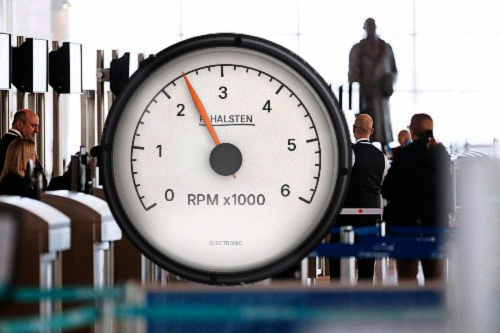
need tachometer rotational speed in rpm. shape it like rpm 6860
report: rpm 2400
